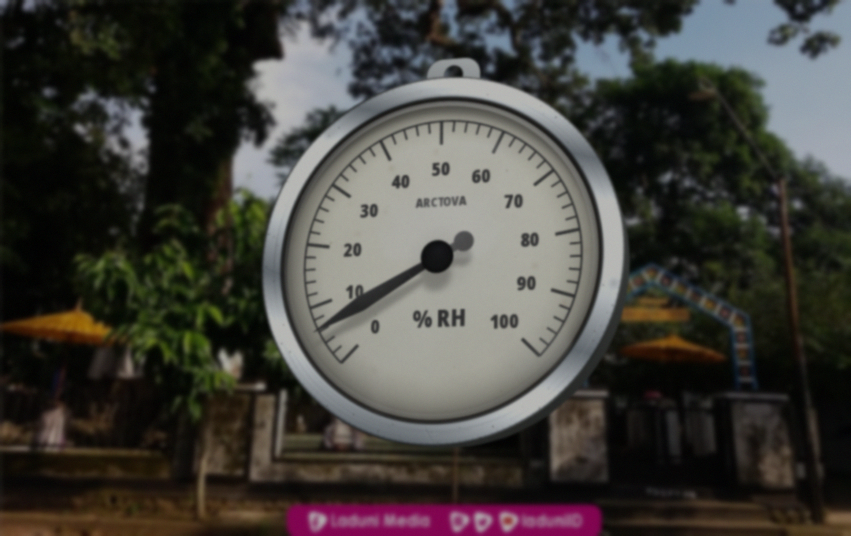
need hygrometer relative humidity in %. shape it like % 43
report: % 6
